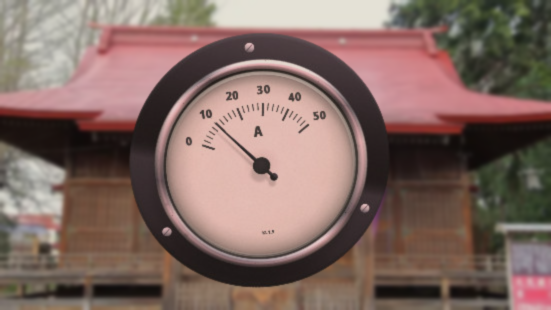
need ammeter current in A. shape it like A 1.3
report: A 10
